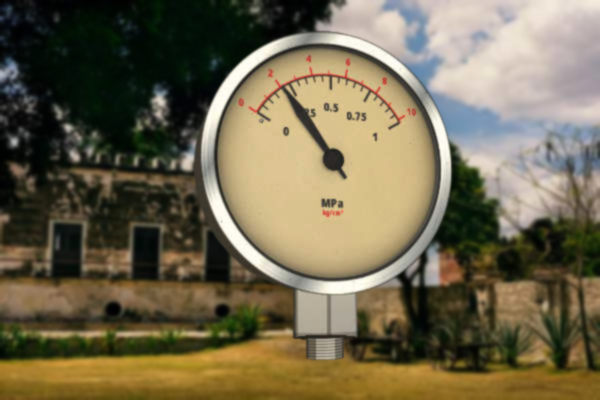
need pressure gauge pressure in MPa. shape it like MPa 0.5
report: MPa 0.2
